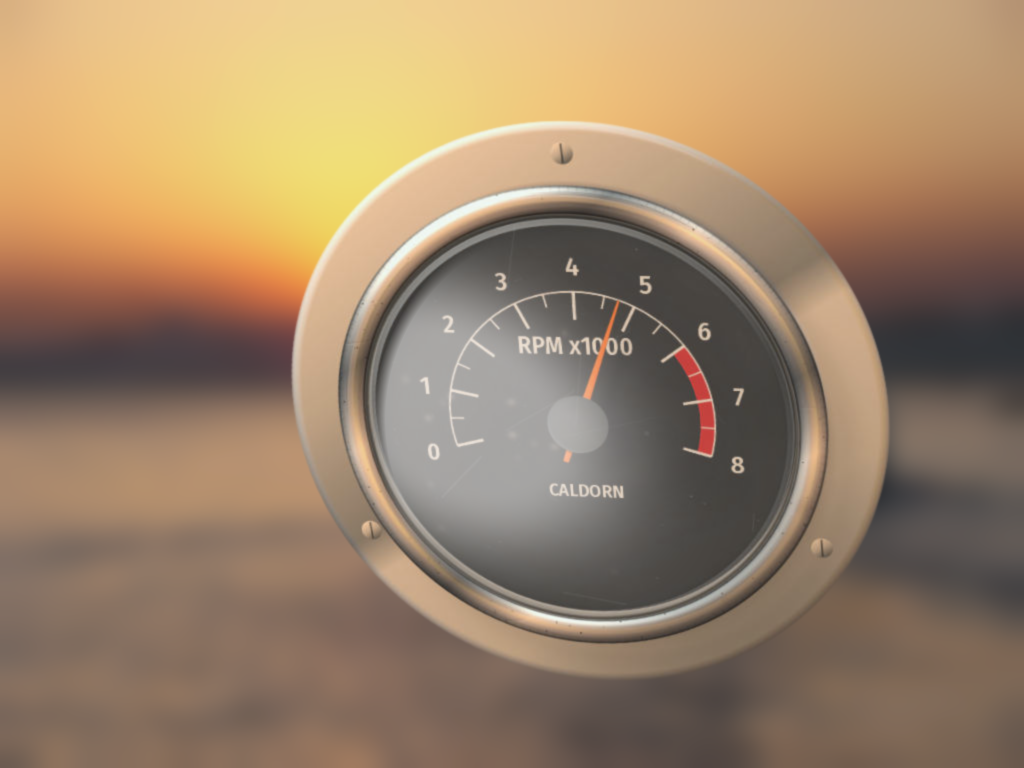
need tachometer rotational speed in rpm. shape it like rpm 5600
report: rpm 4750
